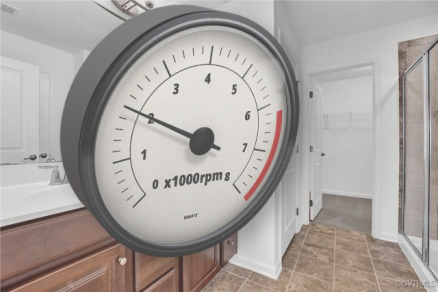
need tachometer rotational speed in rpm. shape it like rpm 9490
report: rpm 2000
